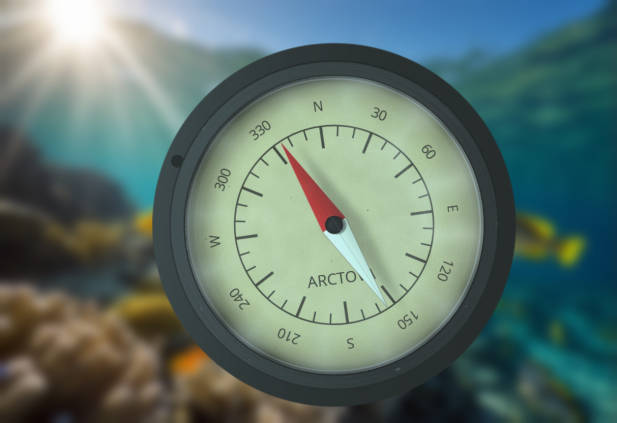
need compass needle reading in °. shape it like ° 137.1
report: ° 335
